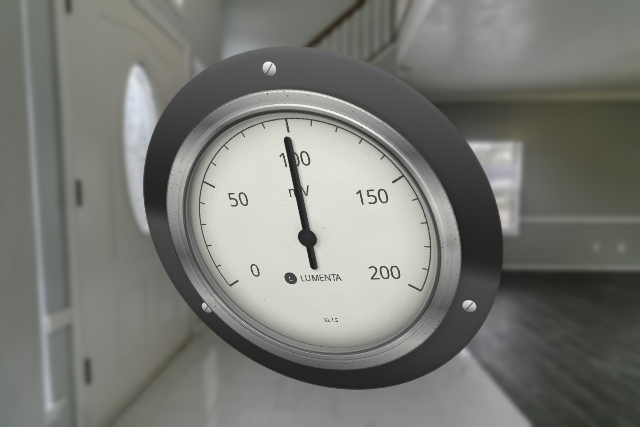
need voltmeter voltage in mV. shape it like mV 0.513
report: mV 100
